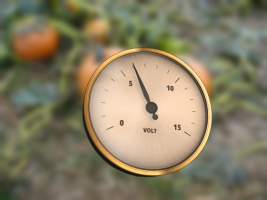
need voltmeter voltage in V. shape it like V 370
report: V 6
